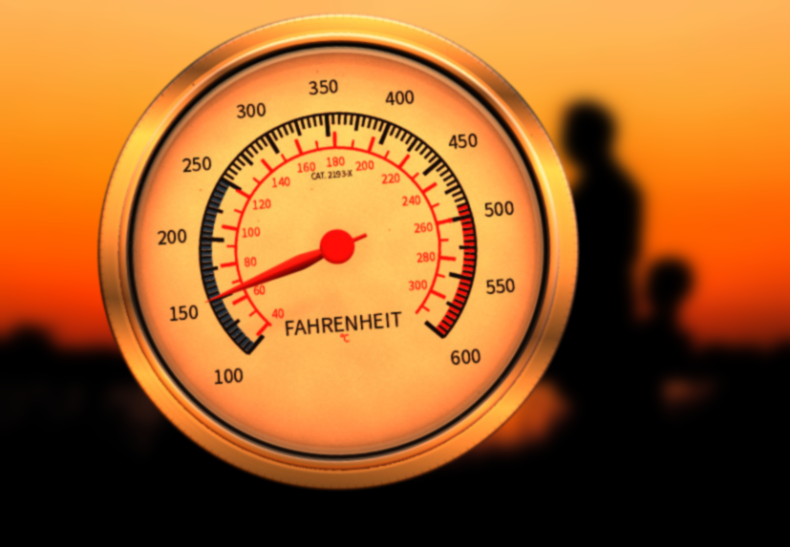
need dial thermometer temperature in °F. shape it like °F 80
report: °F 150
